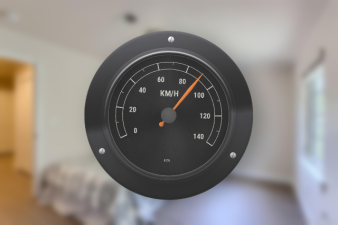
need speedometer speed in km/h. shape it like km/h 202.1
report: km/h 90
